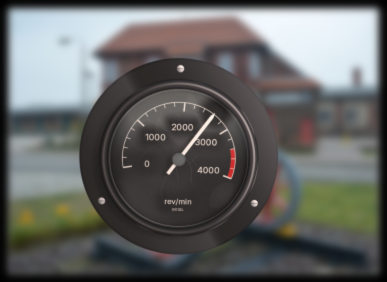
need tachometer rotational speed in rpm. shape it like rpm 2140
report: rpm 2600
